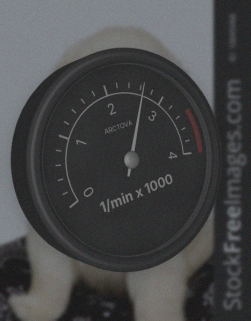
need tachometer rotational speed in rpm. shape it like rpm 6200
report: rpm 2600
